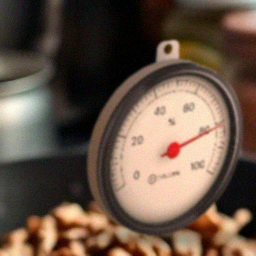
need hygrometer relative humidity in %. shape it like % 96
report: % 80
